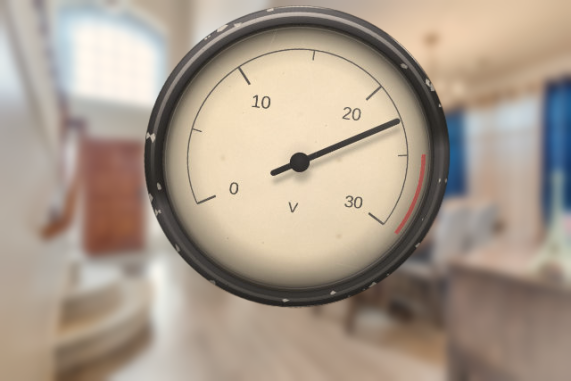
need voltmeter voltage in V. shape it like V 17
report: V 22.5
